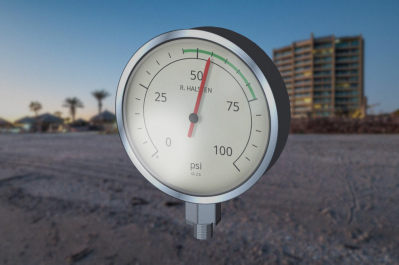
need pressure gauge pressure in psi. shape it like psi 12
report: psi 55
